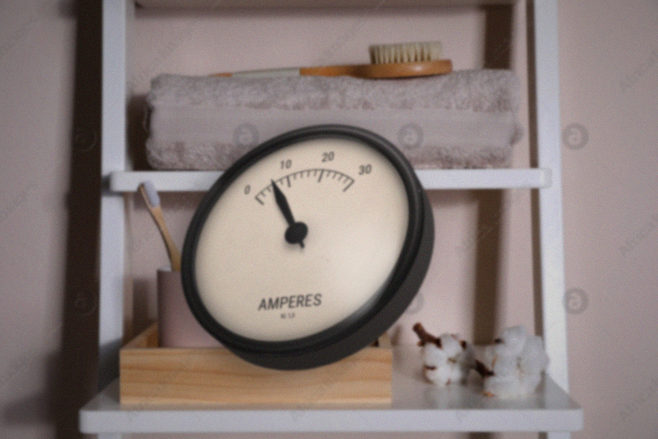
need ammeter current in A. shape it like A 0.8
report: A 6
